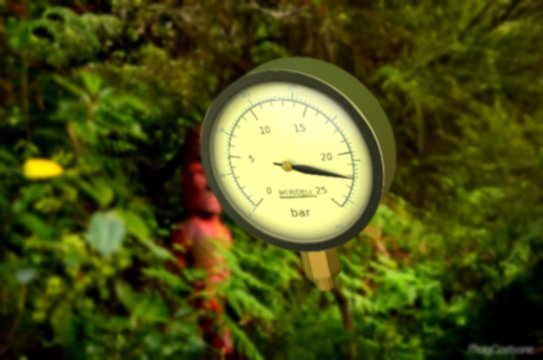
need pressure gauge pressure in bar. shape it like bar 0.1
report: bar 22
